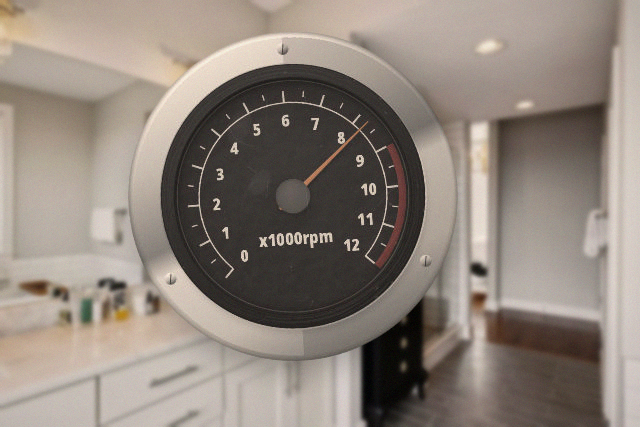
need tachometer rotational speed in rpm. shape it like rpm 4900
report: rpm 8250
